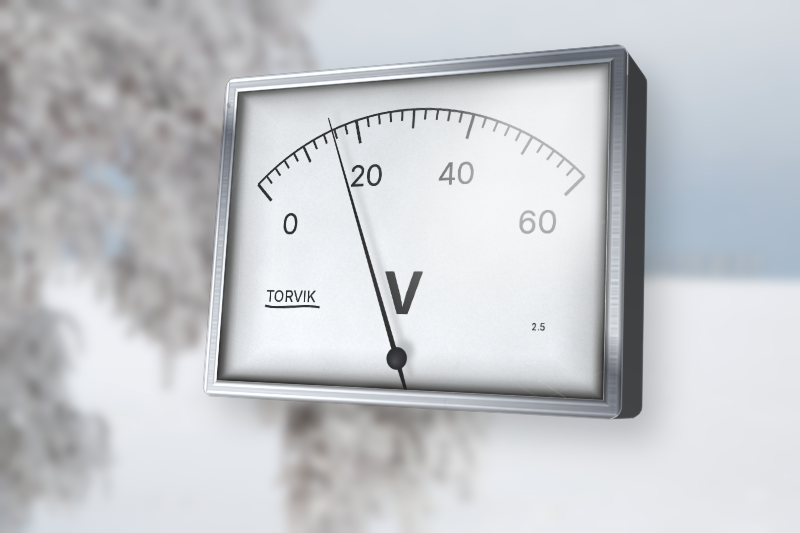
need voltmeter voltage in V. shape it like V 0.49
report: V 16
